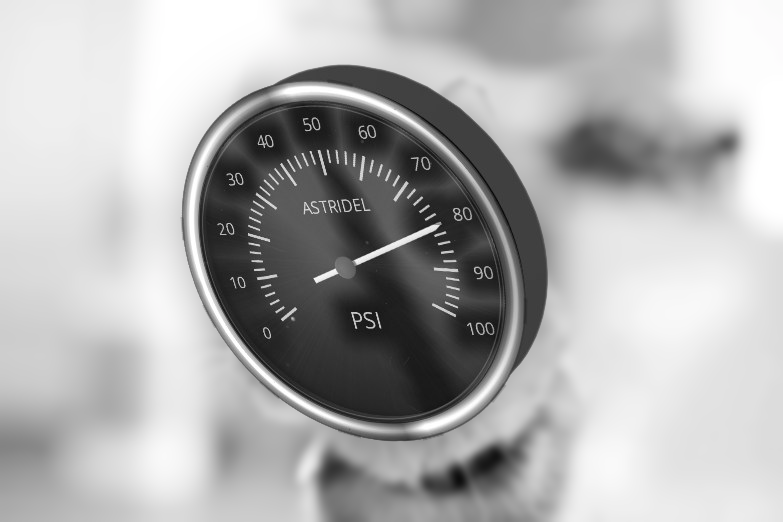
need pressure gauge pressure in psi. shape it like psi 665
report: psi 80
